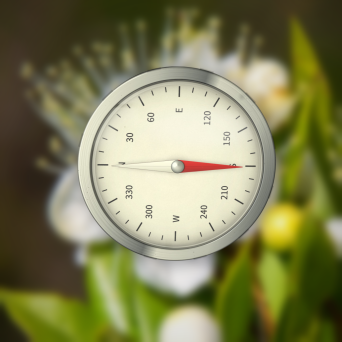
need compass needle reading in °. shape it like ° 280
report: ° 180
